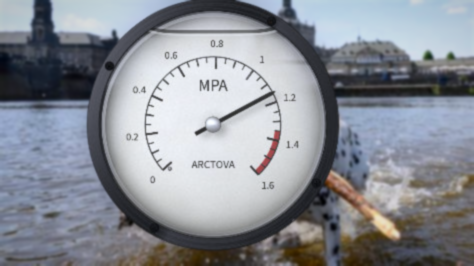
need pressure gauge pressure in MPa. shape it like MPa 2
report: MPa 1.15
